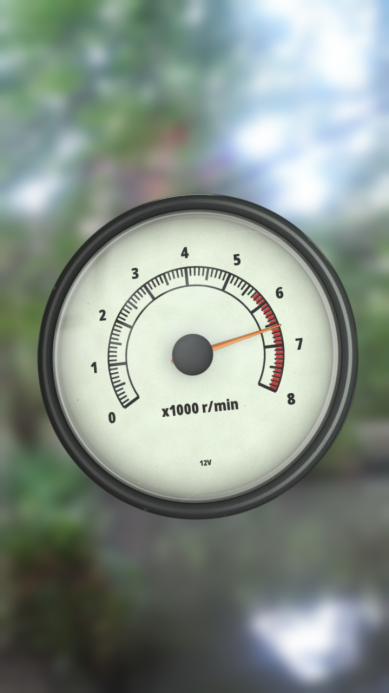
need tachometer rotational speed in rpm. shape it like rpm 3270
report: rpm 6600
